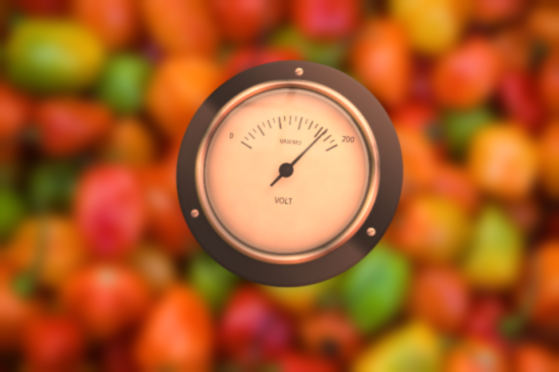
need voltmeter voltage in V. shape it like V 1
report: V 170
